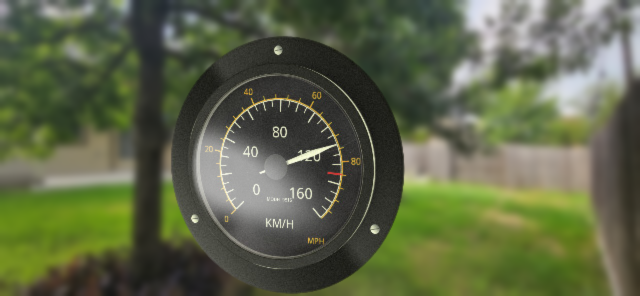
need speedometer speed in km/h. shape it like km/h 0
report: km/h 120
